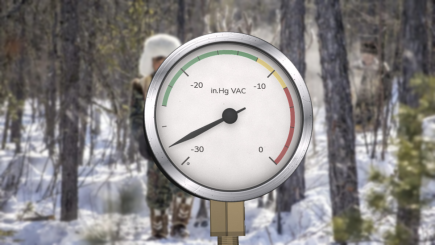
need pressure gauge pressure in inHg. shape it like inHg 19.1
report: inHg -28
